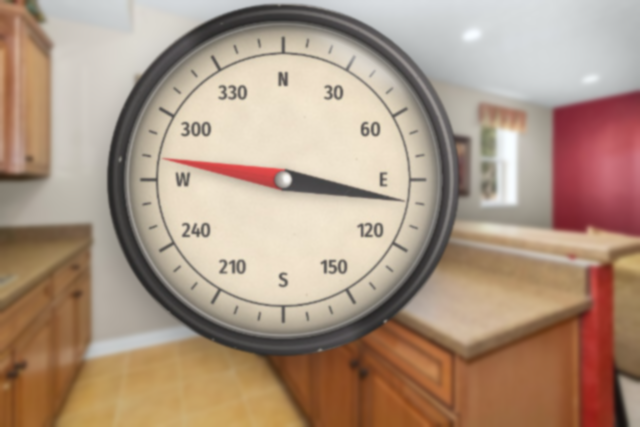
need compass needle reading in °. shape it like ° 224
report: ° 280
